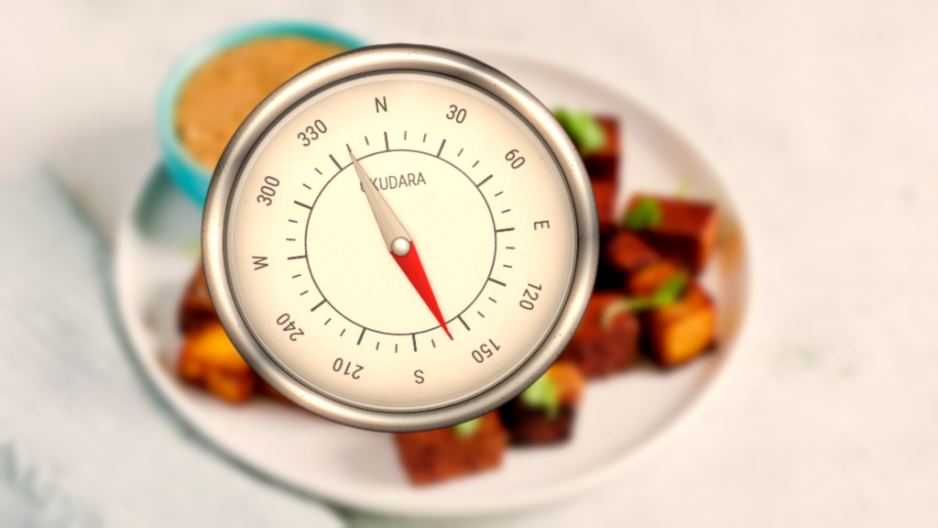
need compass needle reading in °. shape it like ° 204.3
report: ° 160
